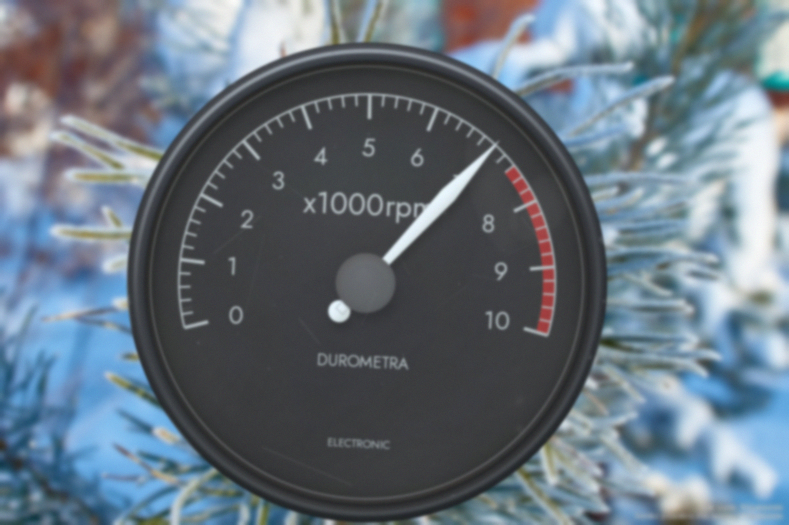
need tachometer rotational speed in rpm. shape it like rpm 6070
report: rpm 7000
